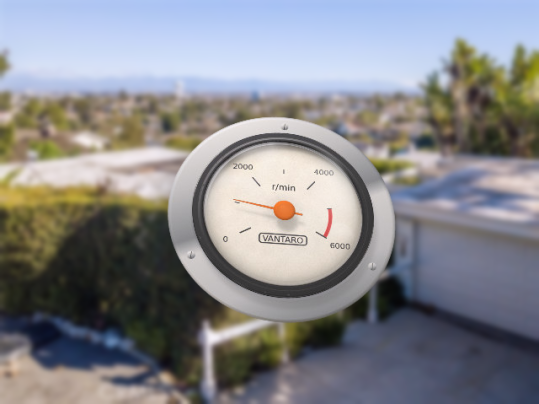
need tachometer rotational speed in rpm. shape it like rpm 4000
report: rpm 1000
